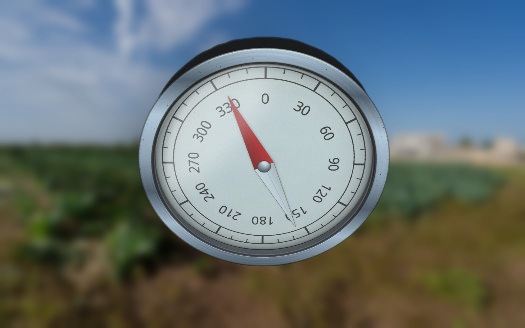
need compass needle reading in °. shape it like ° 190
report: ° 335
